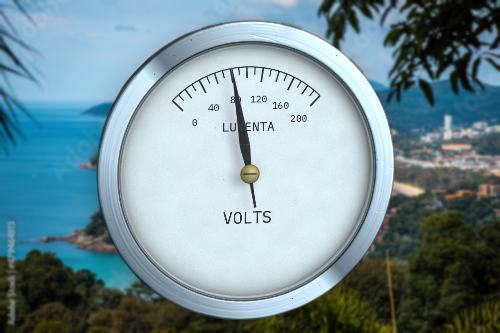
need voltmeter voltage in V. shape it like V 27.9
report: V 80
